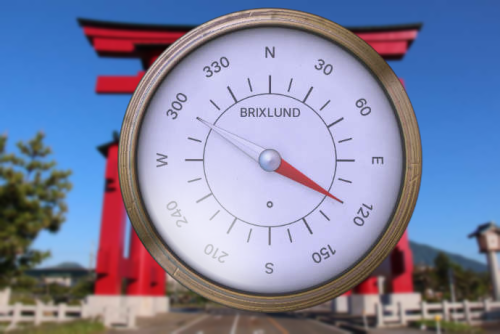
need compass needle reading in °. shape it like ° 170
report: ° 120
